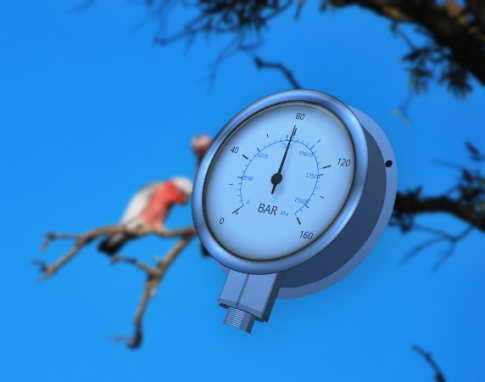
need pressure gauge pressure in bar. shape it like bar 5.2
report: bar 80
